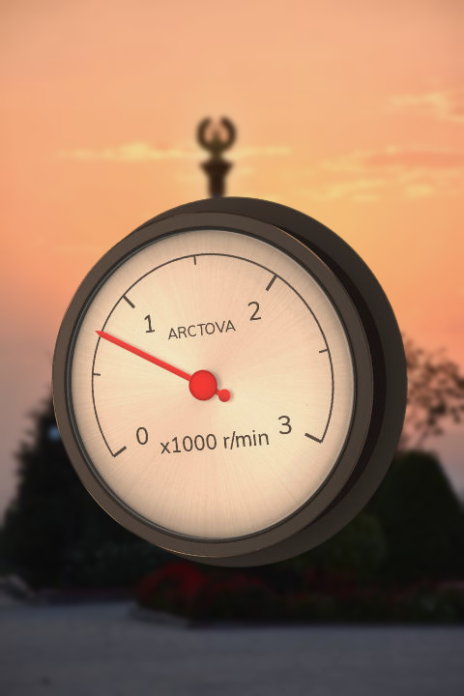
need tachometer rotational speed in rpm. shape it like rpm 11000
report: rpm 750
